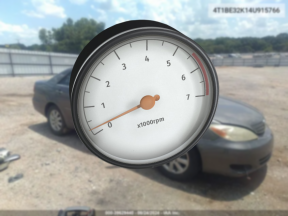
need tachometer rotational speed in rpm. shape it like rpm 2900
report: rpm 250
